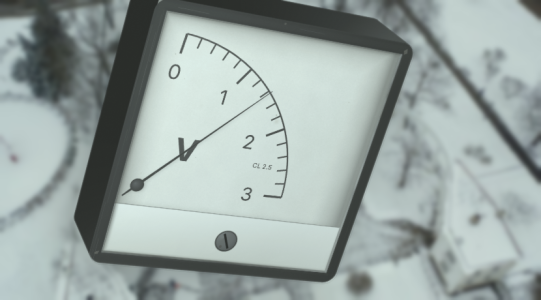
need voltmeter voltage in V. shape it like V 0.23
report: V 1.4
